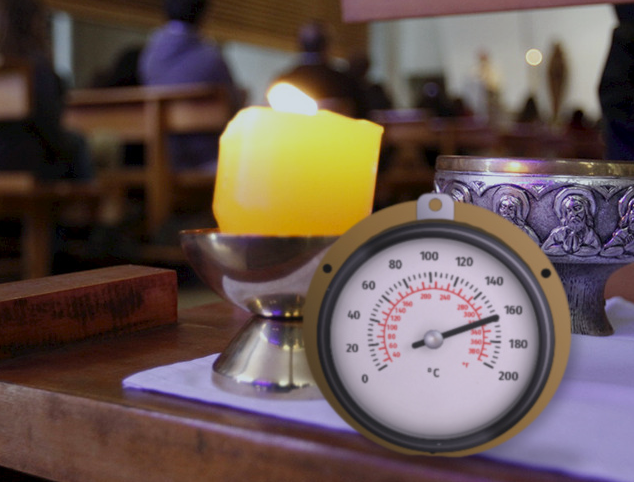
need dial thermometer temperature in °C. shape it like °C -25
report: °C 160
